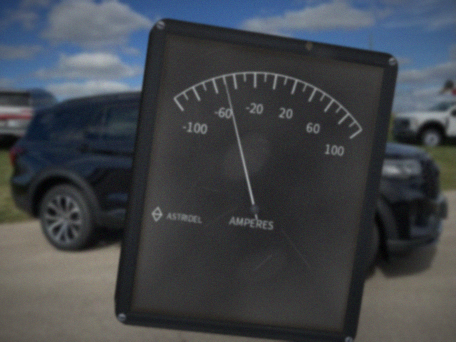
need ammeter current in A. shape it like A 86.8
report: A -50
